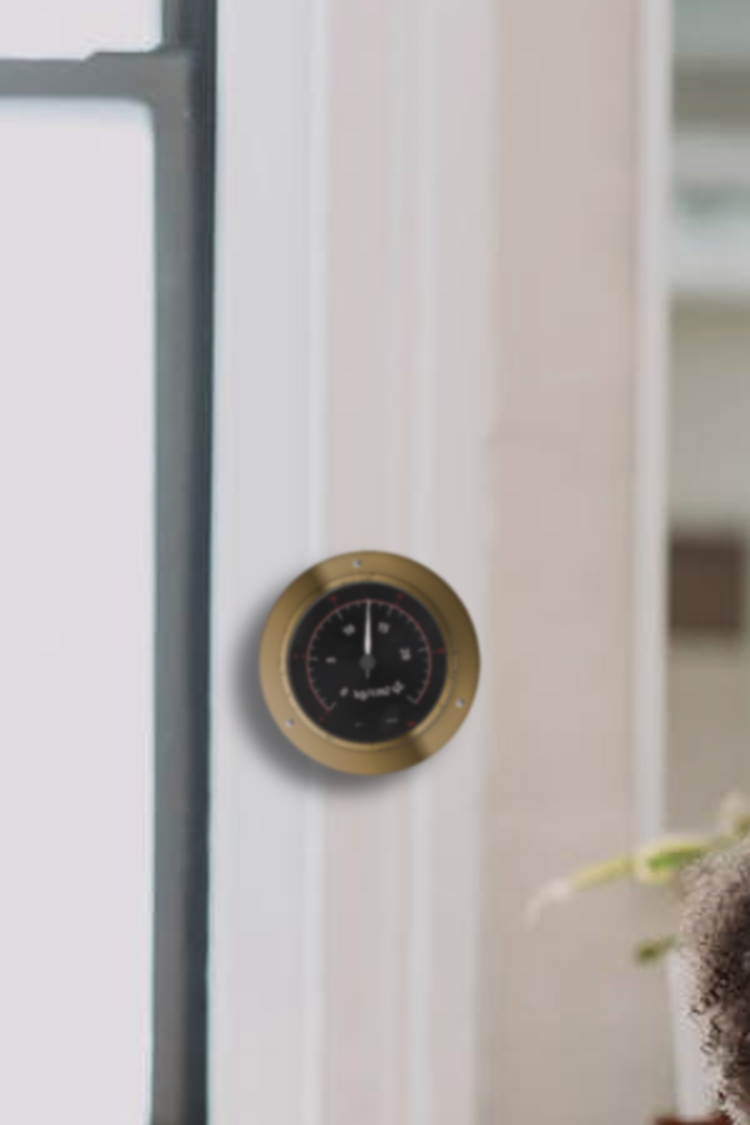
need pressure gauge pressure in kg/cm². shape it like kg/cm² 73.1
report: kg/cm² 13
